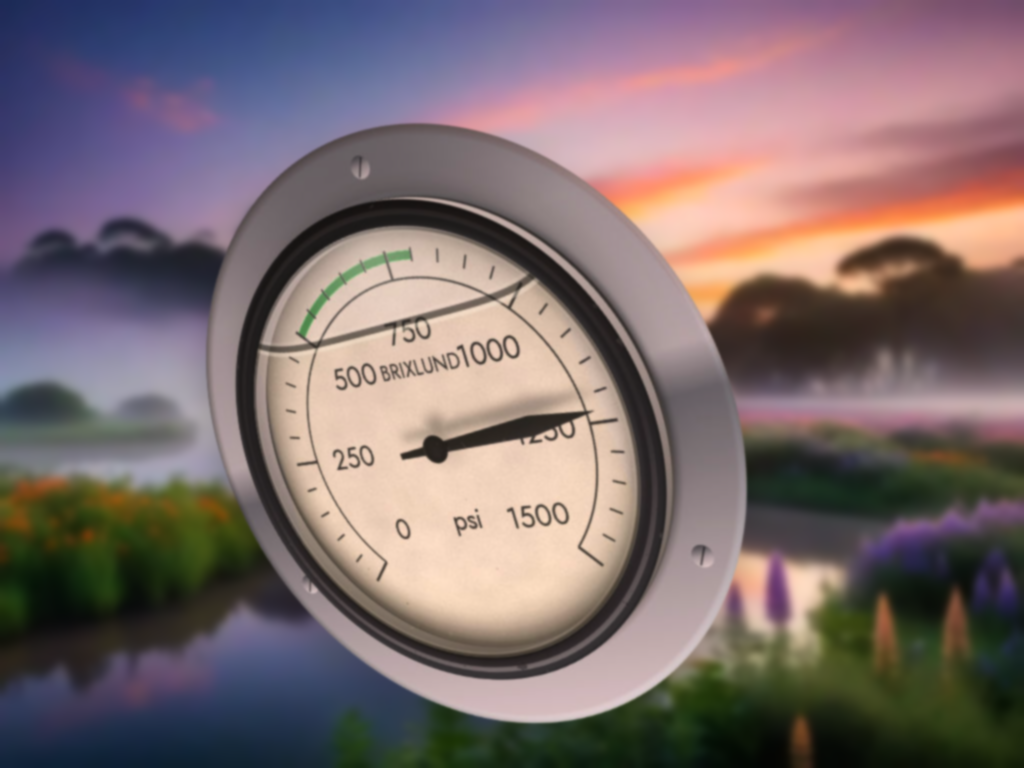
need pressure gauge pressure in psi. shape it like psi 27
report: psi 1225
